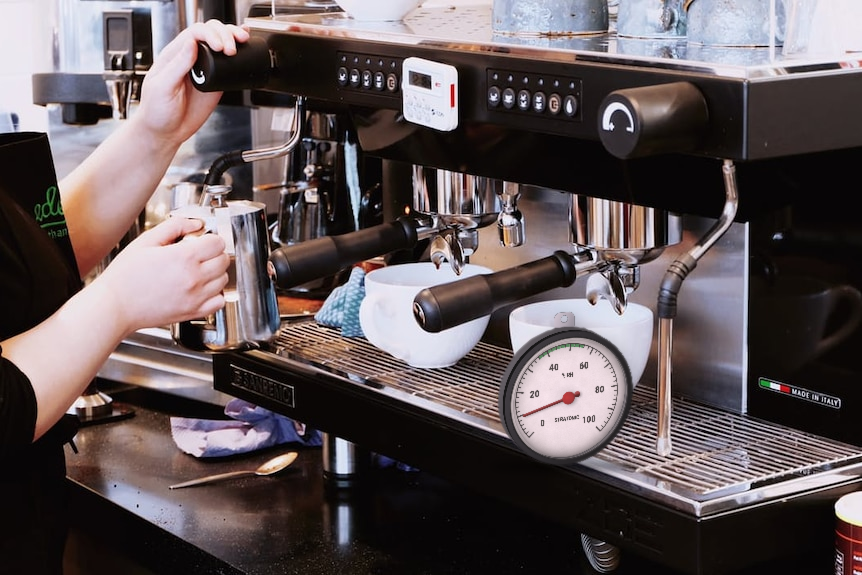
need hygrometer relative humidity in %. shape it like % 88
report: % 10
